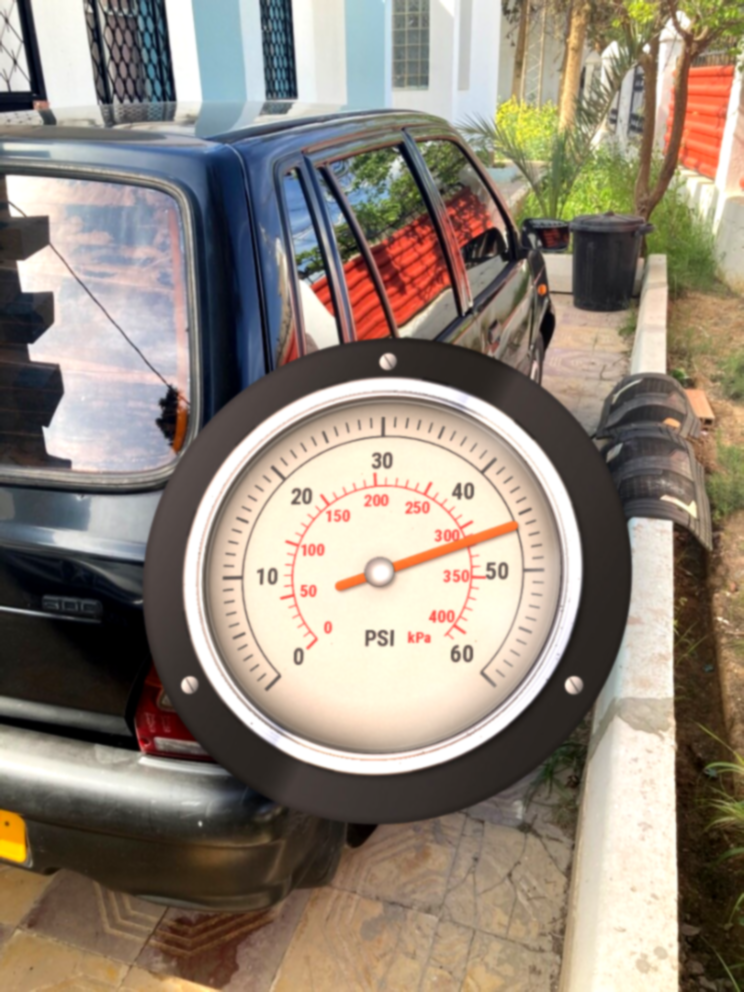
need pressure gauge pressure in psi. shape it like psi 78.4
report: psi 46
